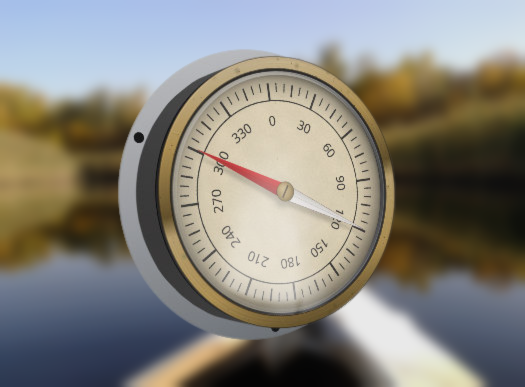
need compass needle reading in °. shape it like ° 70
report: ° 300
